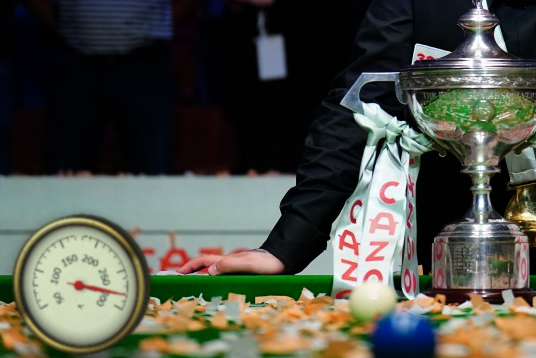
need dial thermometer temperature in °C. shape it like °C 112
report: °C 280
